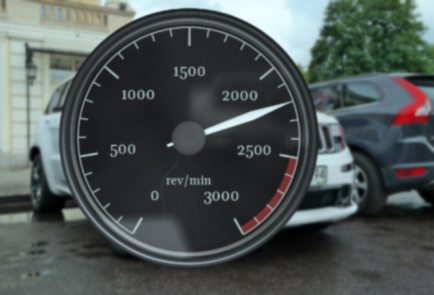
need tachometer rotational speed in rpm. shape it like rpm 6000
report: rpm 2200
